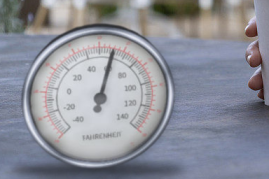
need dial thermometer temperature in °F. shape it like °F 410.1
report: °F 60
